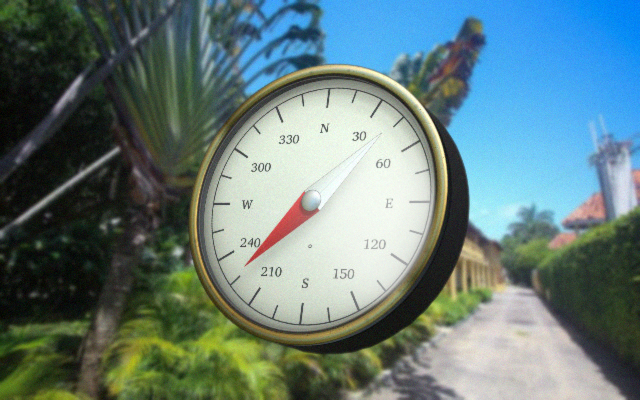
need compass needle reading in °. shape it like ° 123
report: ° 225
